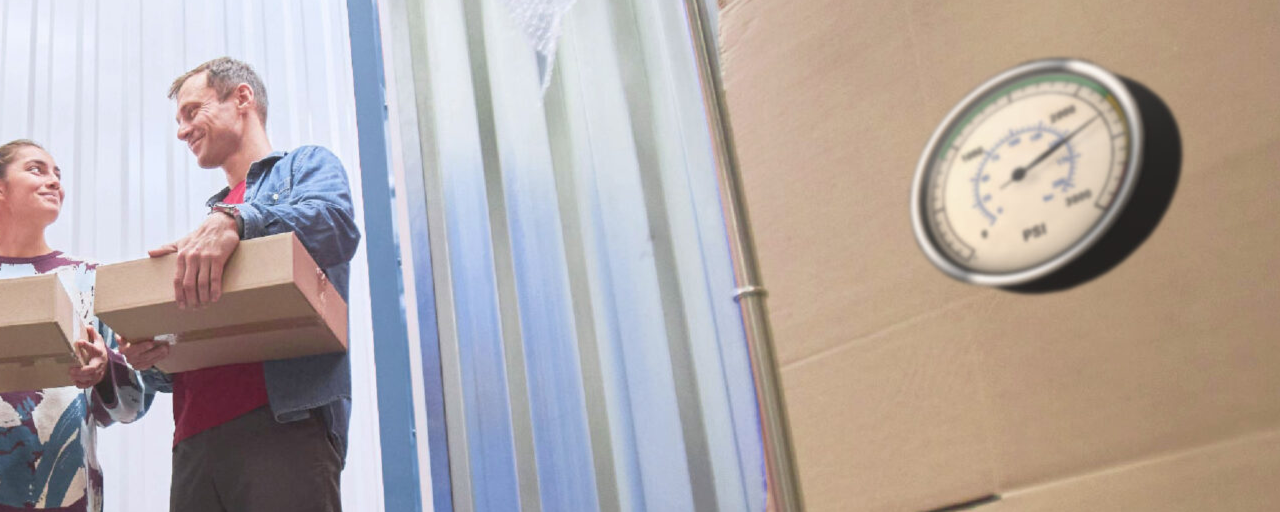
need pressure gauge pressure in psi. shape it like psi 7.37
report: psi 2300
